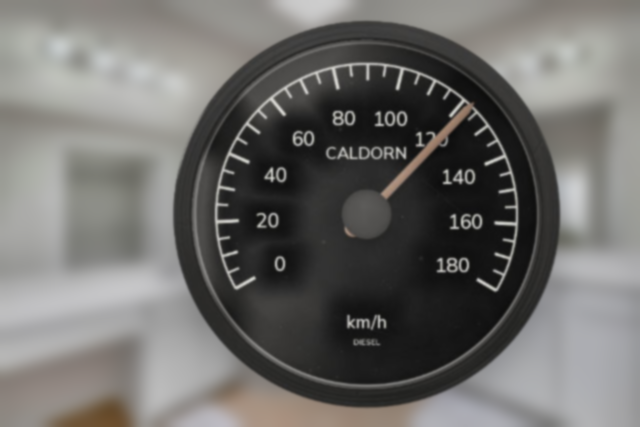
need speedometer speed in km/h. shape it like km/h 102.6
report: km/h 122.5
